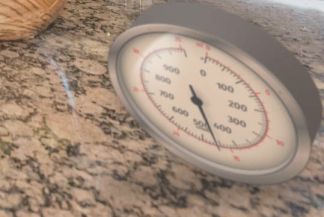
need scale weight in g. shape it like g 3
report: g 450
